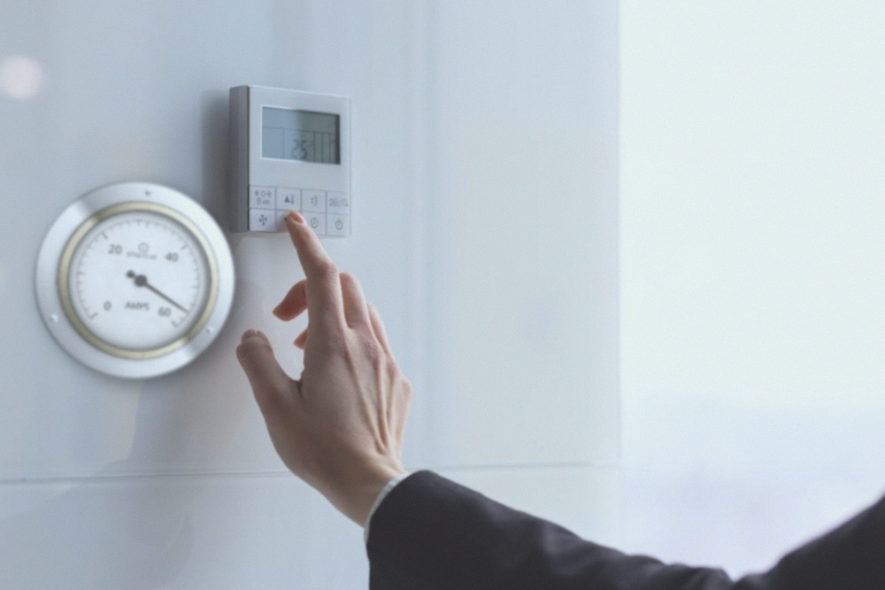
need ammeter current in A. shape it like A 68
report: A 56
